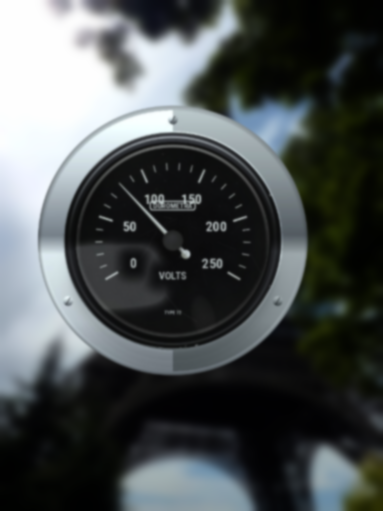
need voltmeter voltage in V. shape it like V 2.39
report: V 80
